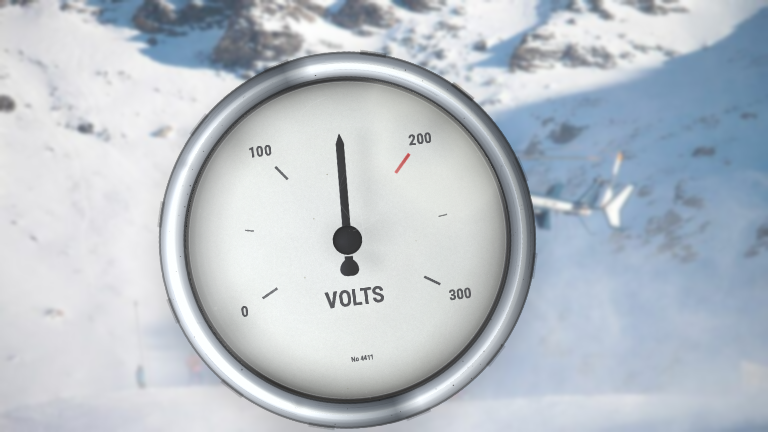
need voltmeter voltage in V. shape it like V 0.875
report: V 150
